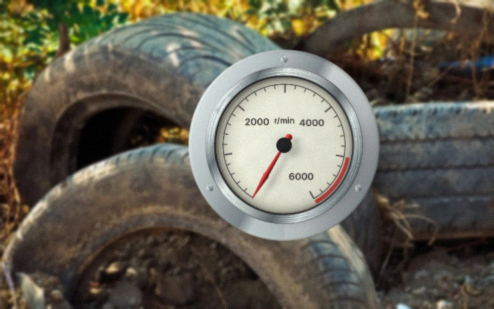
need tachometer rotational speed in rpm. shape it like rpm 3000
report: rpm 0
